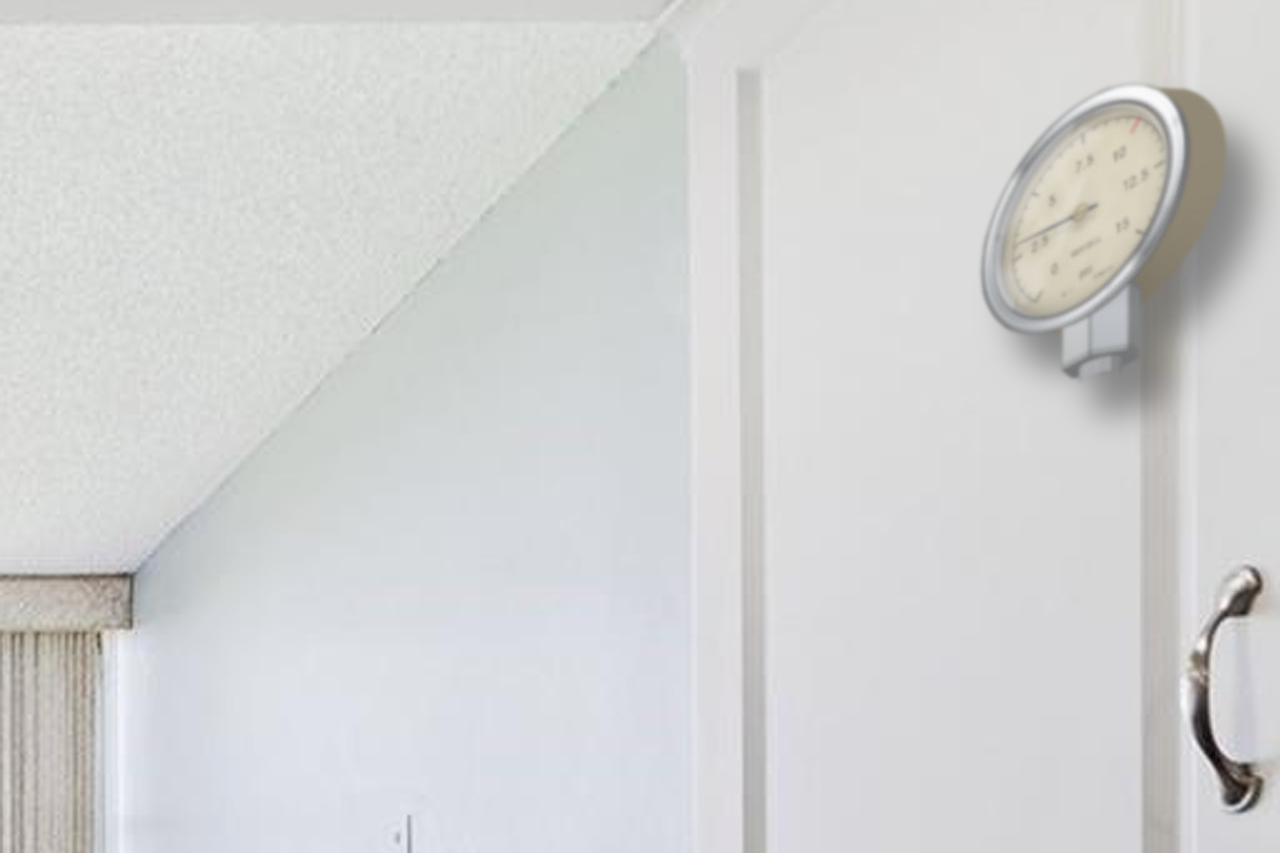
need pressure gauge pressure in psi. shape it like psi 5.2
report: psi 3
